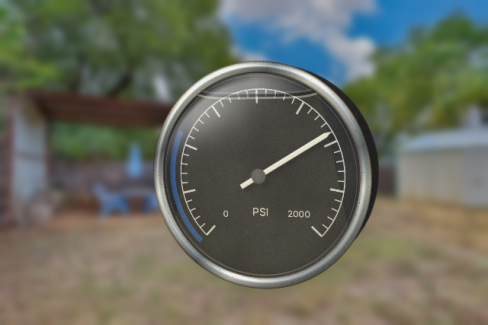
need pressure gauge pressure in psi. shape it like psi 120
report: psi 1450
